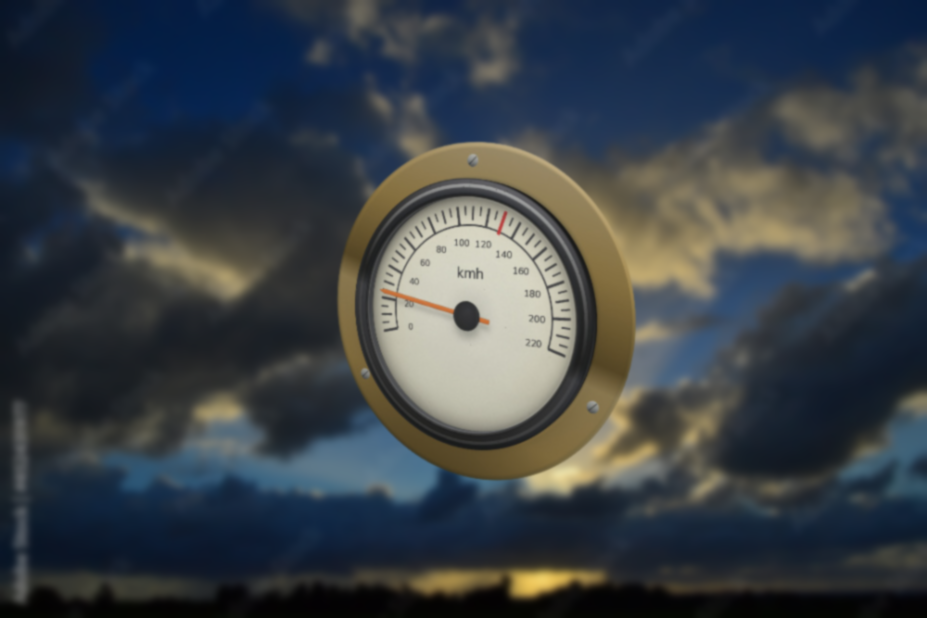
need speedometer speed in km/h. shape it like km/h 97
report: km/h 25
